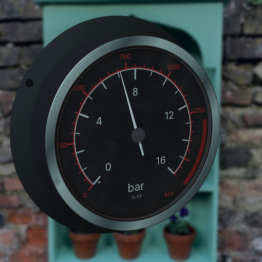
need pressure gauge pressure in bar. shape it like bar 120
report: bar 7
